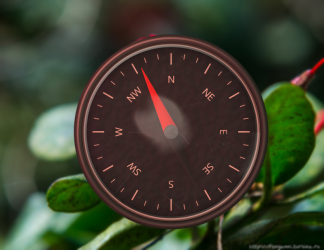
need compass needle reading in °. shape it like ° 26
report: ° 335
